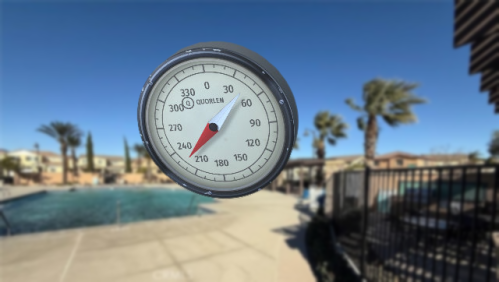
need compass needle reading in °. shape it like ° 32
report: ° 225
